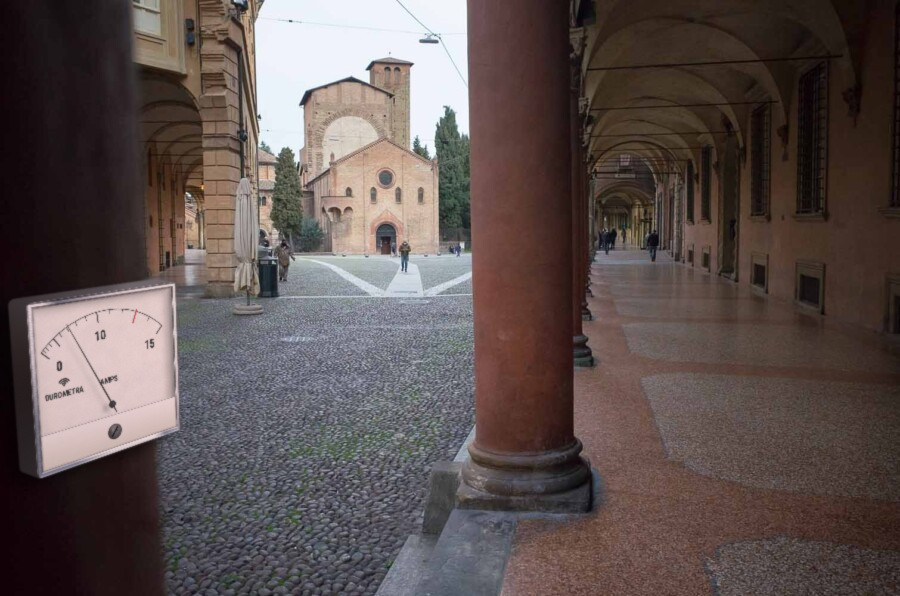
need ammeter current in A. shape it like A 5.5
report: A 7
